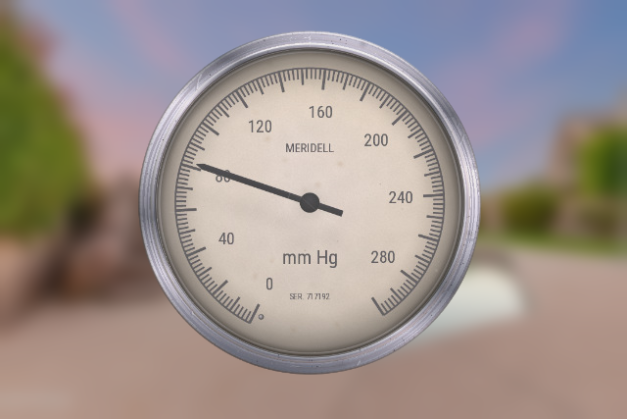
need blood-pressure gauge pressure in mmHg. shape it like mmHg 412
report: mmHg 82
